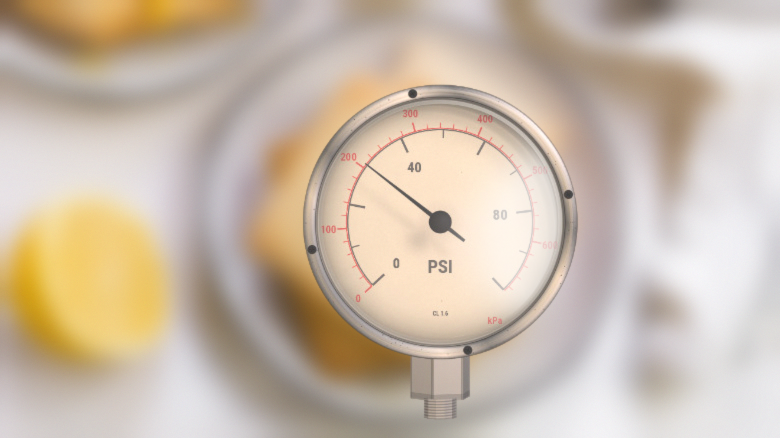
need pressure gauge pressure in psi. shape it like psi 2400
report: psi 30
